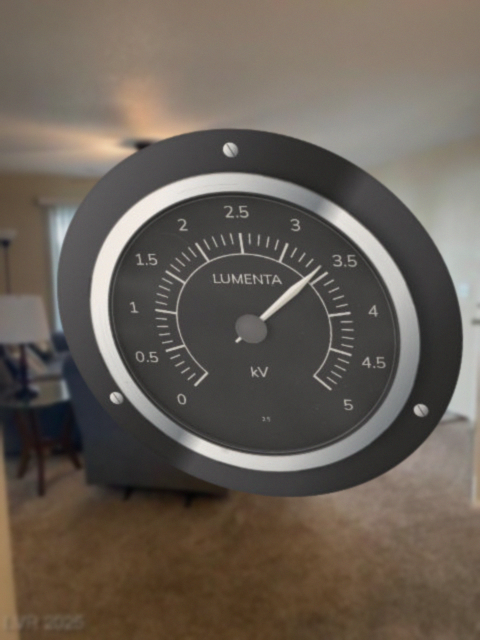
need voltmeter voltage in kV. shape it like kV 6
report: kV 3.4
